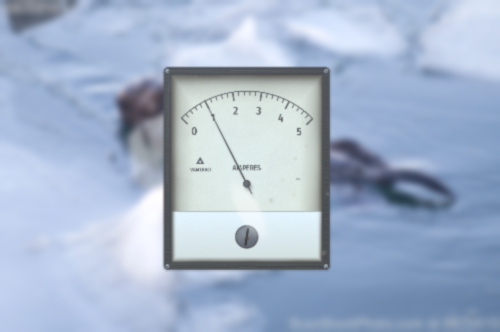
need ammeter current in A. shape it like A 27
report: A 1
